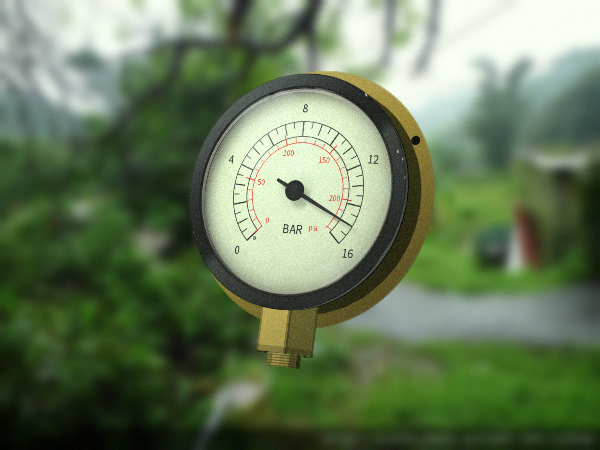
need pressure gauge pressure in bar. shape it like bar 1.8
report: bar 15
